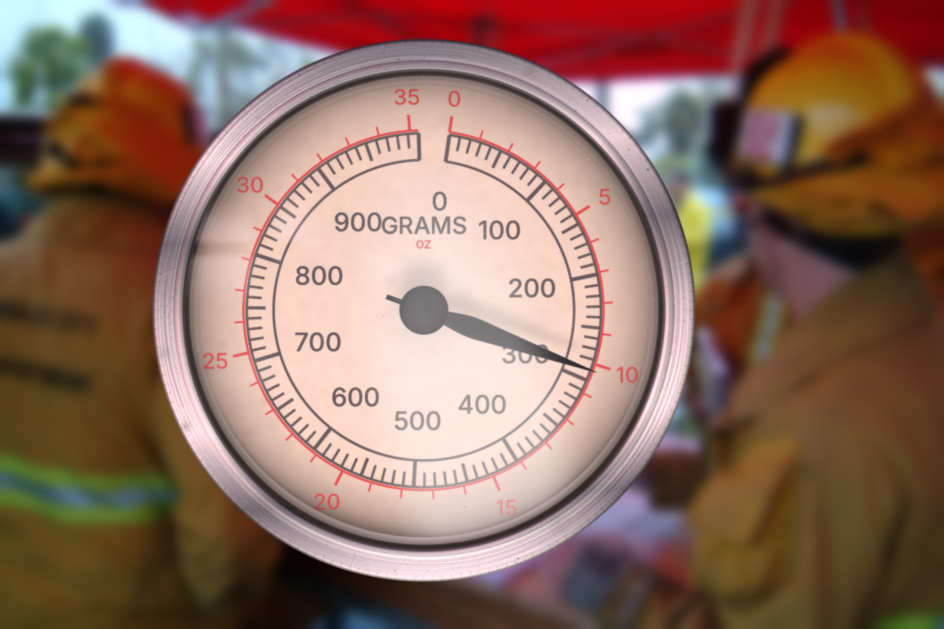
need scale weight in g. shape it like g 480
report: g 290
